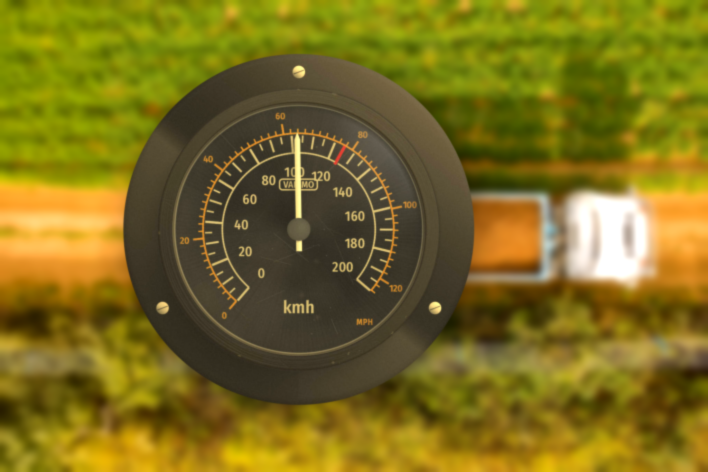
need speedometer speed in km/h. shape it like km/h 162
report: km/h 102.5
